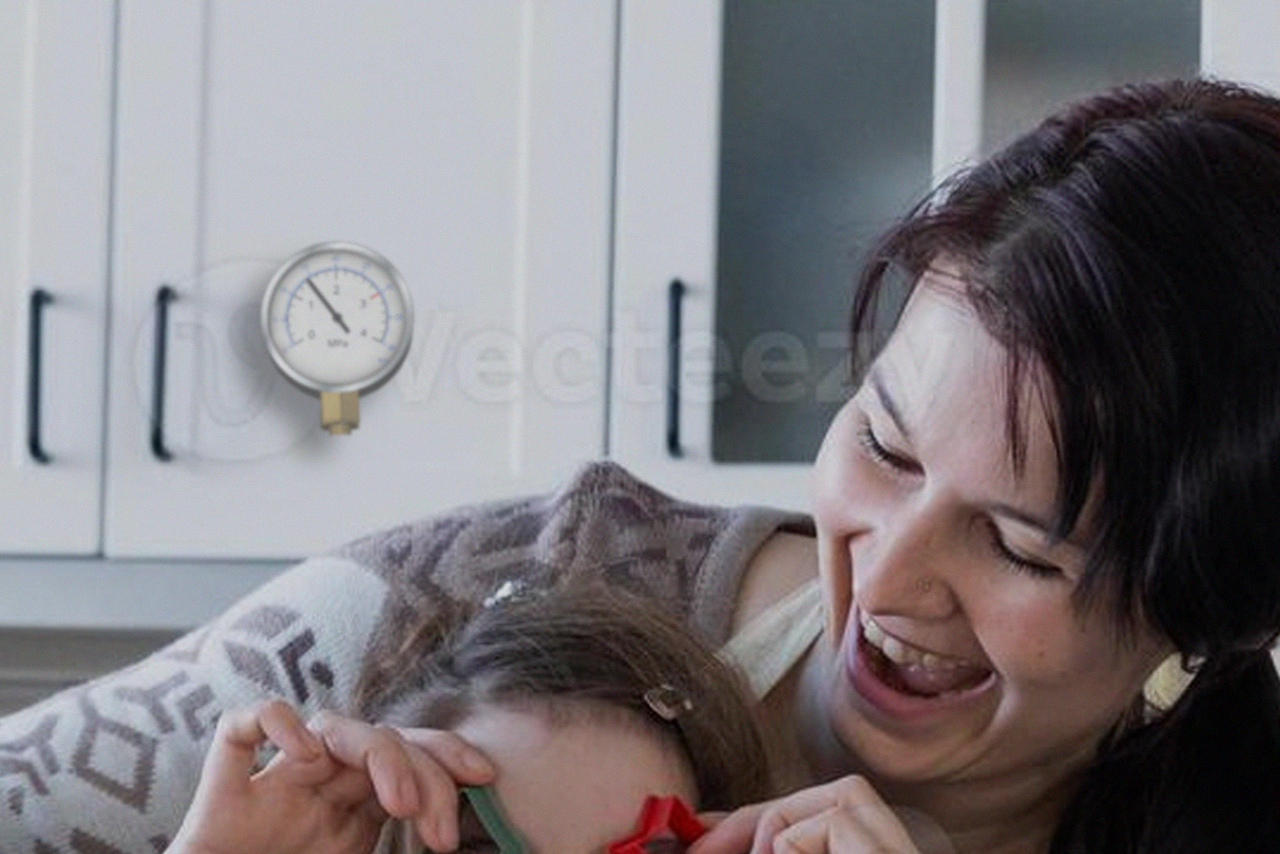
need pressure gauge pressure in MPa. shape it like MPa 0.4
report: MPa 1.4
